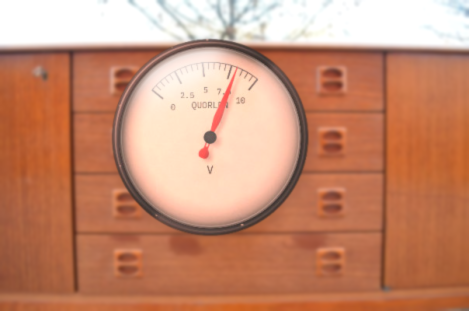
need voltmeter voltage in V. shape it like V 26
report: V 8
